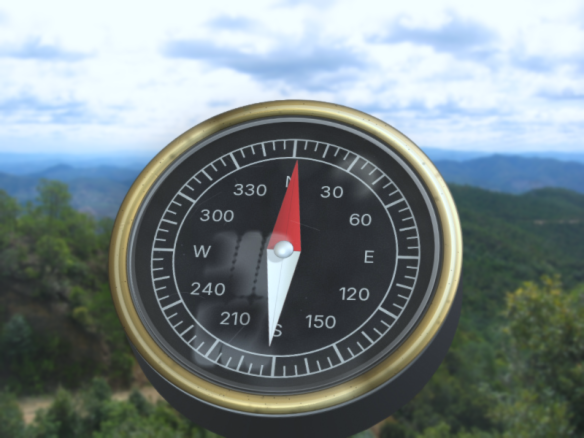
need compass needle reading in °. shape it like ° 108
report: ° 2.5
